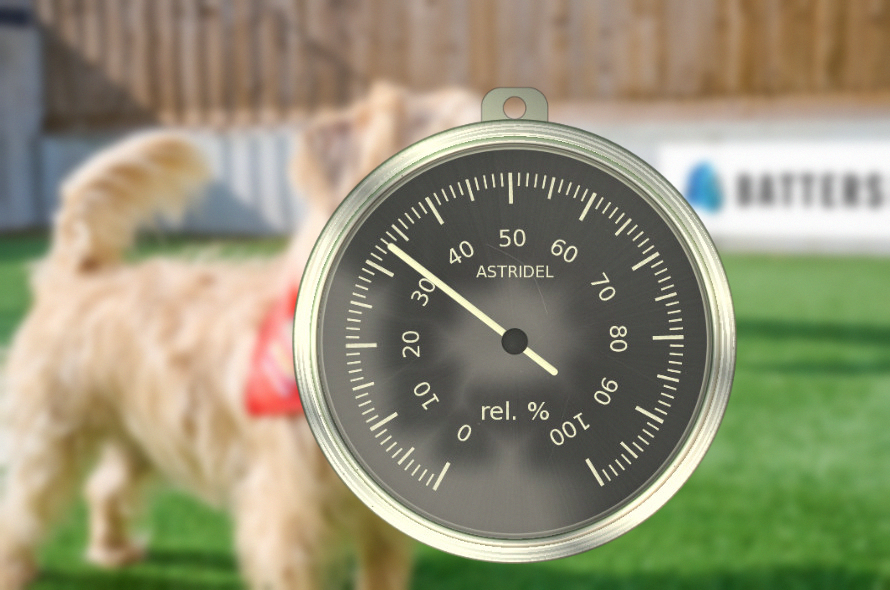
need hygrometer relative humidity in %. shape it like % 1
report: % 33
